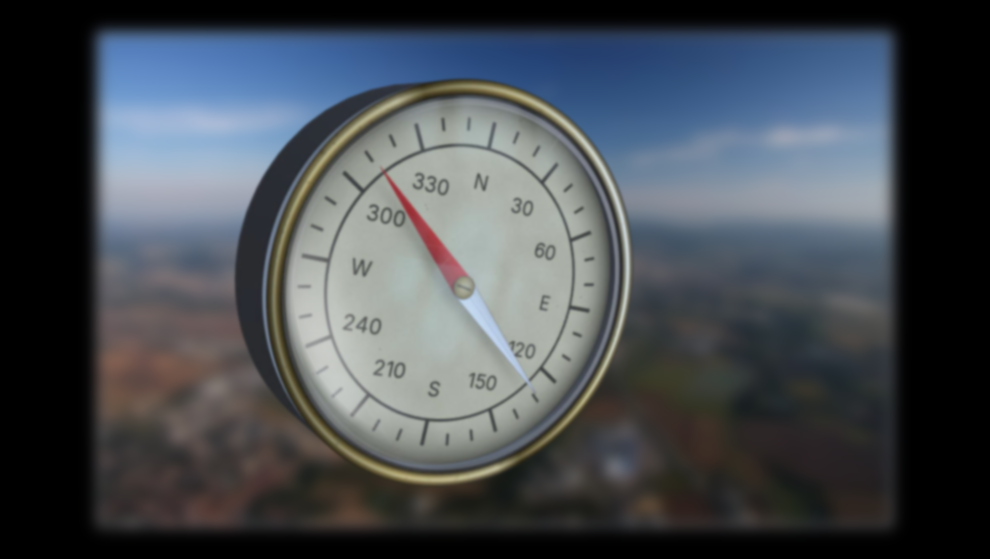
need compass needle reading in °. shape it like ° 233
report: ° 310
